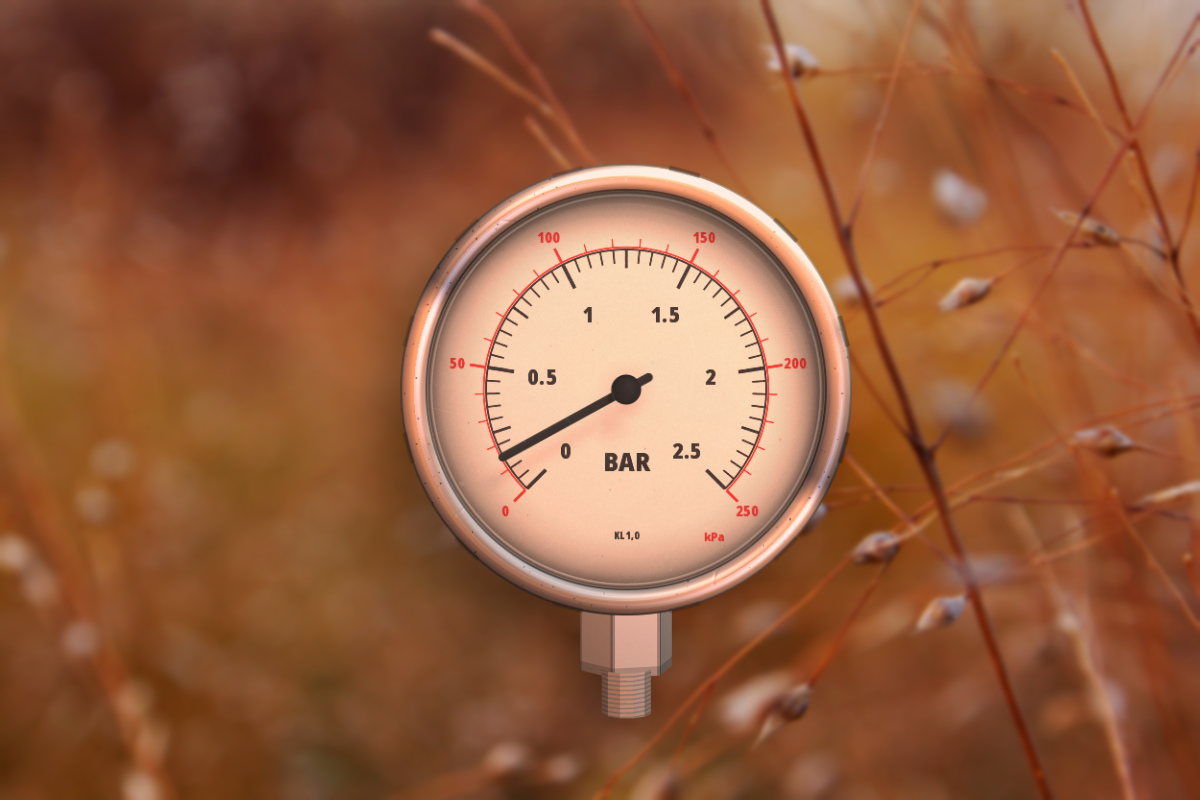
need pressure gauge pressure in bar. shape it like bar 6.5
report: bar 0.15
